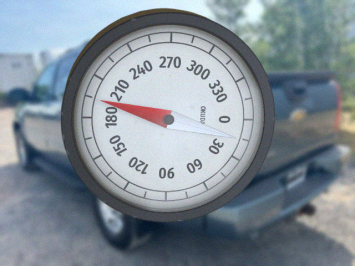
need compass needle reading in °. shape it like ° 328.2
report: ° 195
